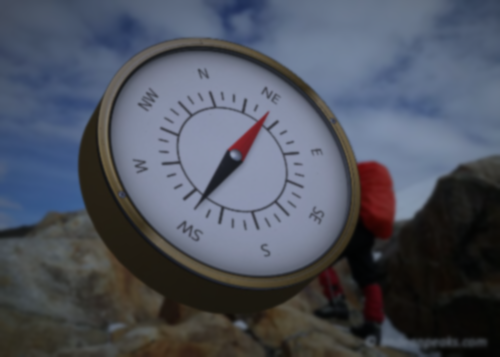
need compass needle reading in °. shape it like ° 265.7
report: ° 50
